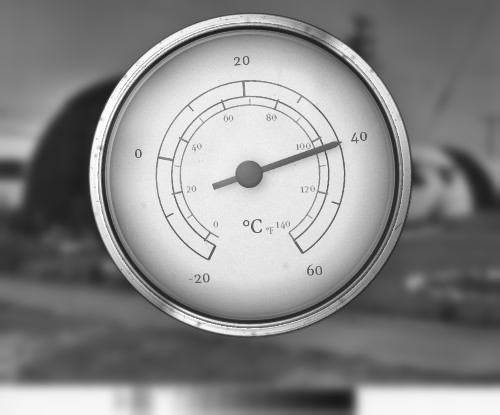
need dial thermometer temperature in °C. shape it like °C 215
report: °C 40
